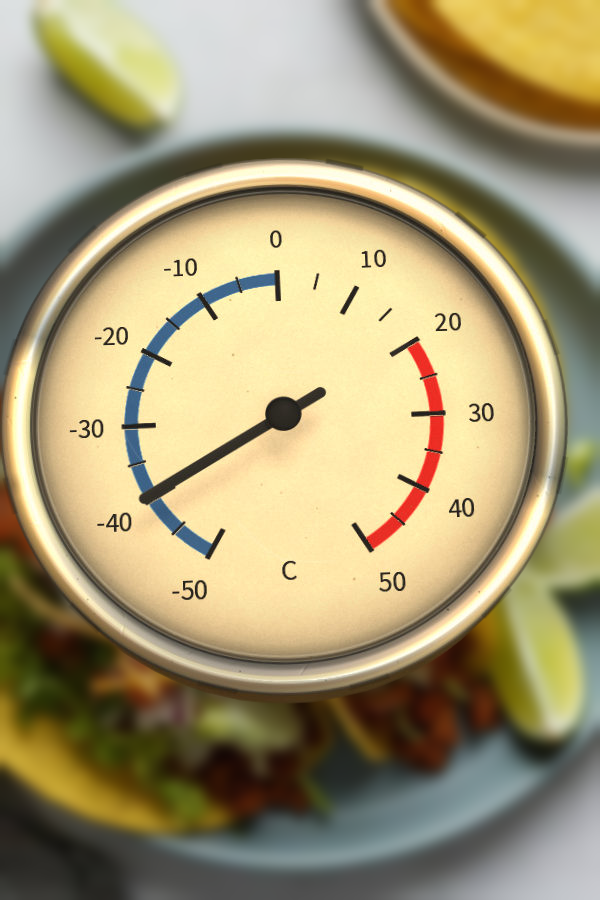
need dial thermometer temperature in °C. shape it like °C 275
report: °C -40
